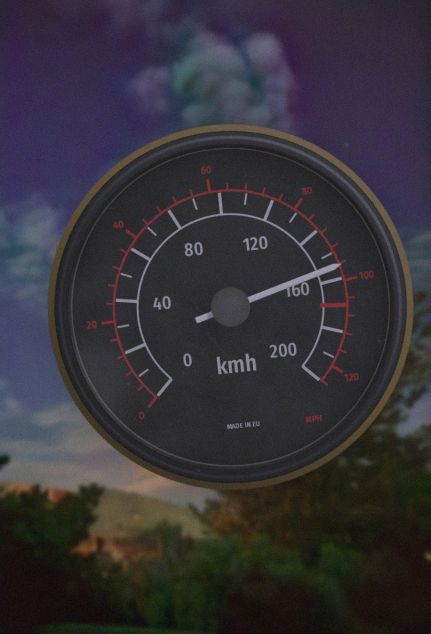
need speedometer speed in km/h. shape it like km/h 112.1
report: km/h 155
